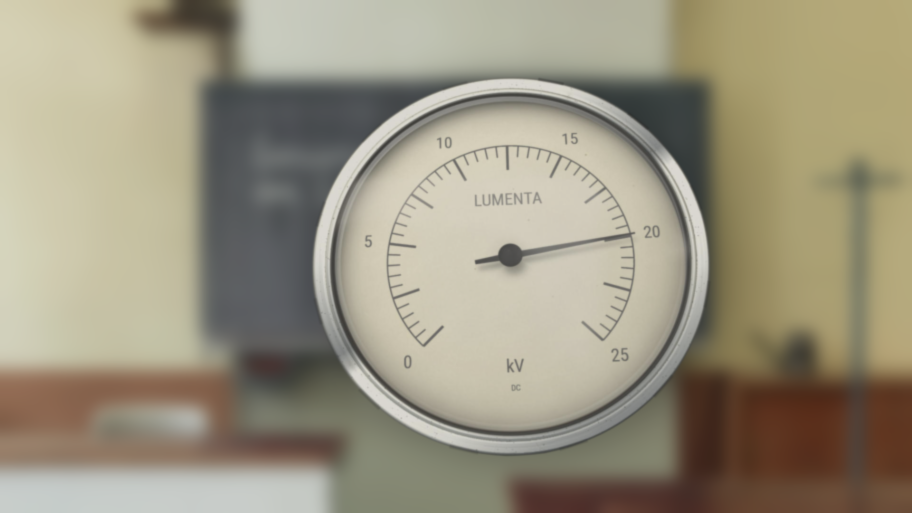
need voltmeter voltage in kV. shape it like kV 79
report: kV 20
